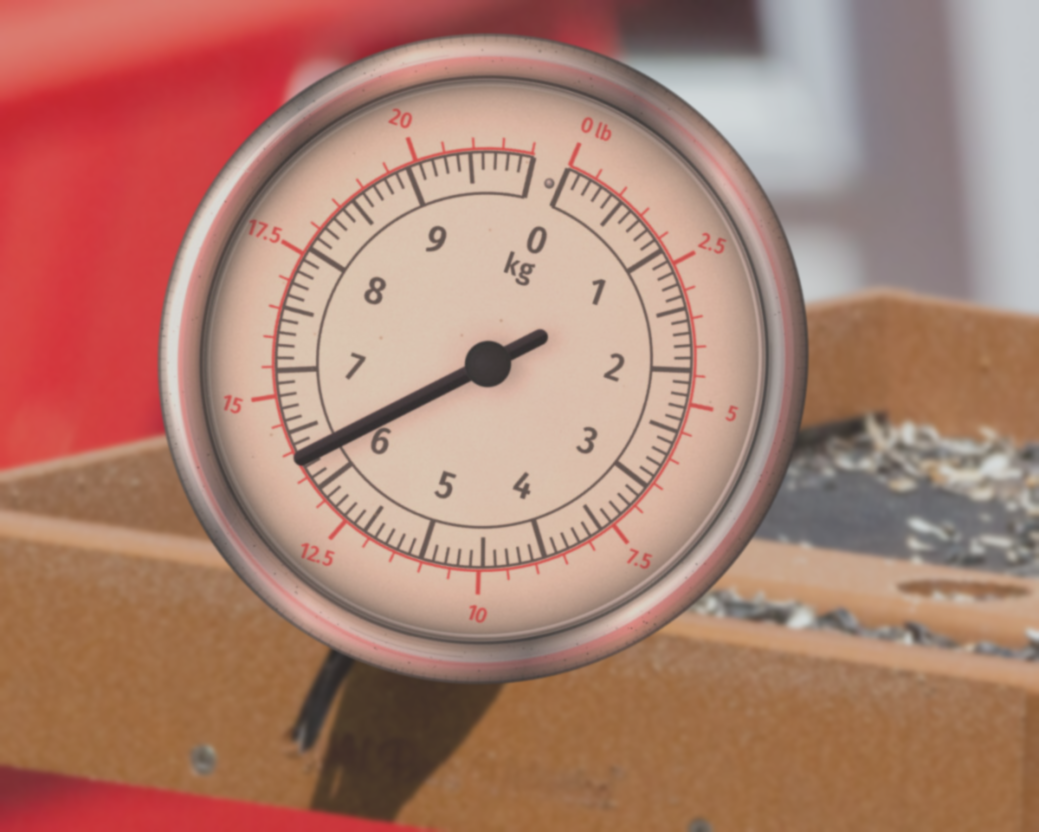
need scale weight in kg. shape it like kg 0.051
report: kg 6.3
